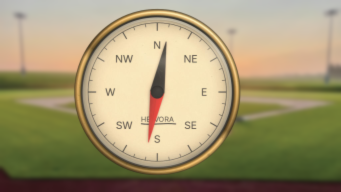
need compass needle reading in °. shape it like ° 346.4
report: ° 190
